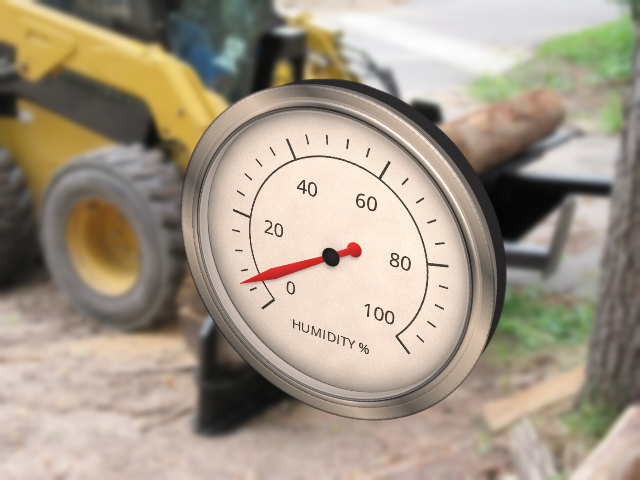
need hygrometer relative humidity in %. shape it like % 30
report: % 6
